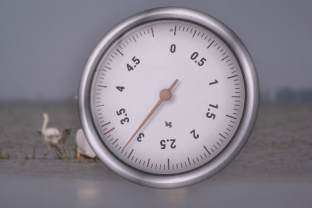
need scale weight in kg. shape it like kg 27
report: kg 3.1
